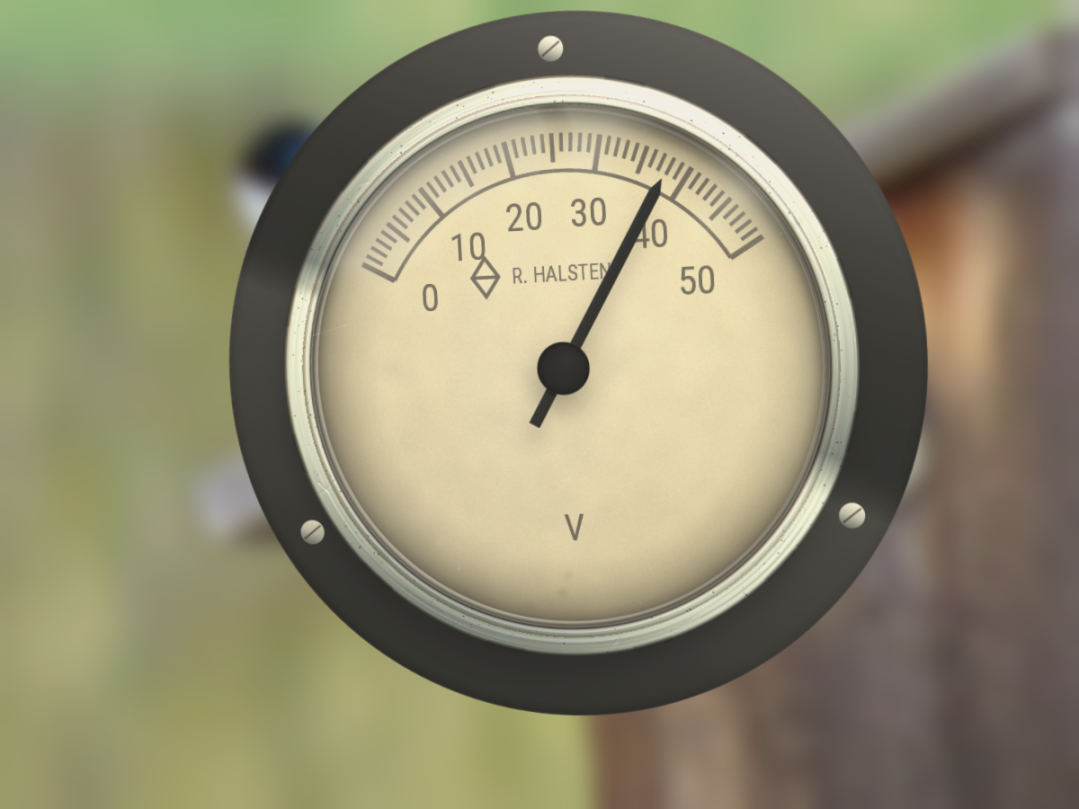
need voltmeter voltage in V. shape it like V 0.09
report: V 38
